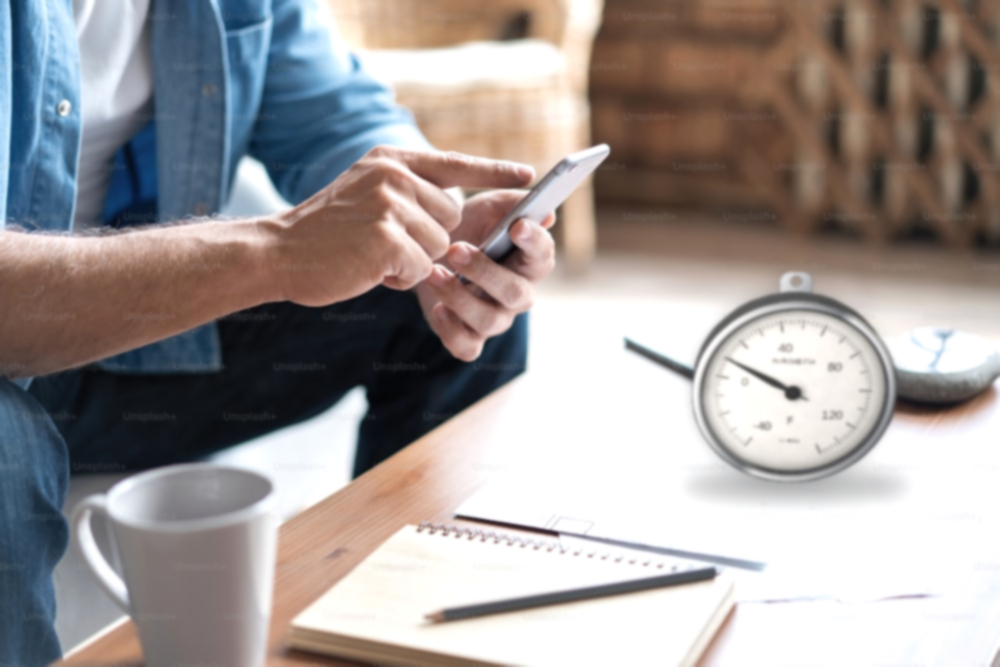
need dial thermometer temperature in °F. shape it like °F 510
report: °F 10
